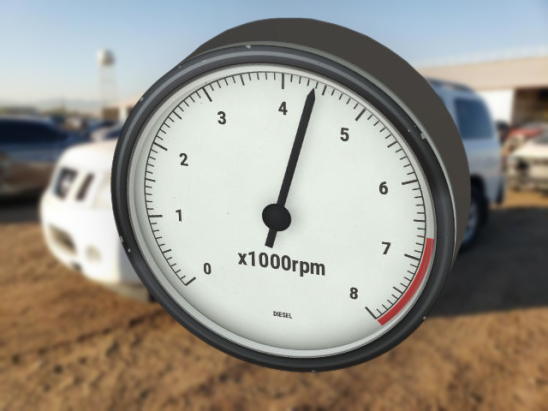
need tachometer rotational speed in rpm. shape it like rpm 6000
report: rpm 4400
